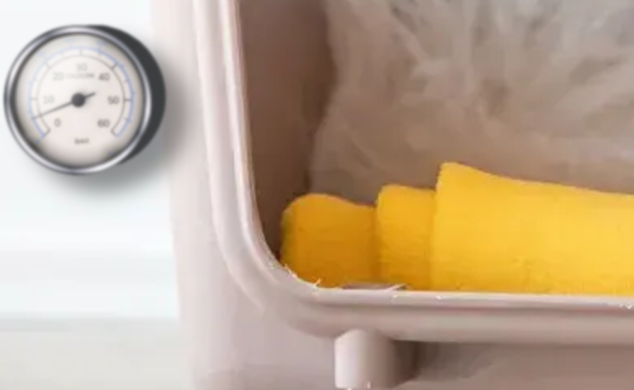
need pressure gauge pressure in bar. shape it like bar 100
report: bar 5
